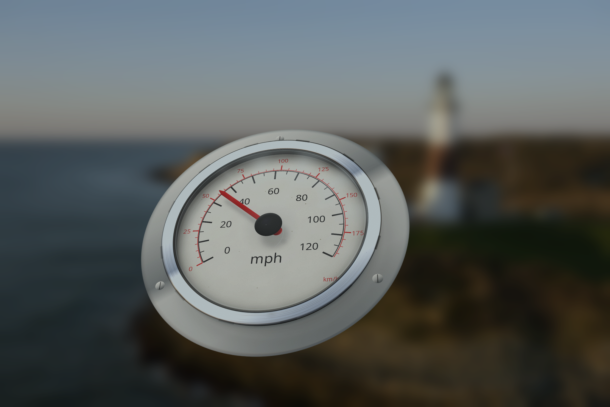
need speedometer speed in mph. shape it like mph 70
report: mph 35
